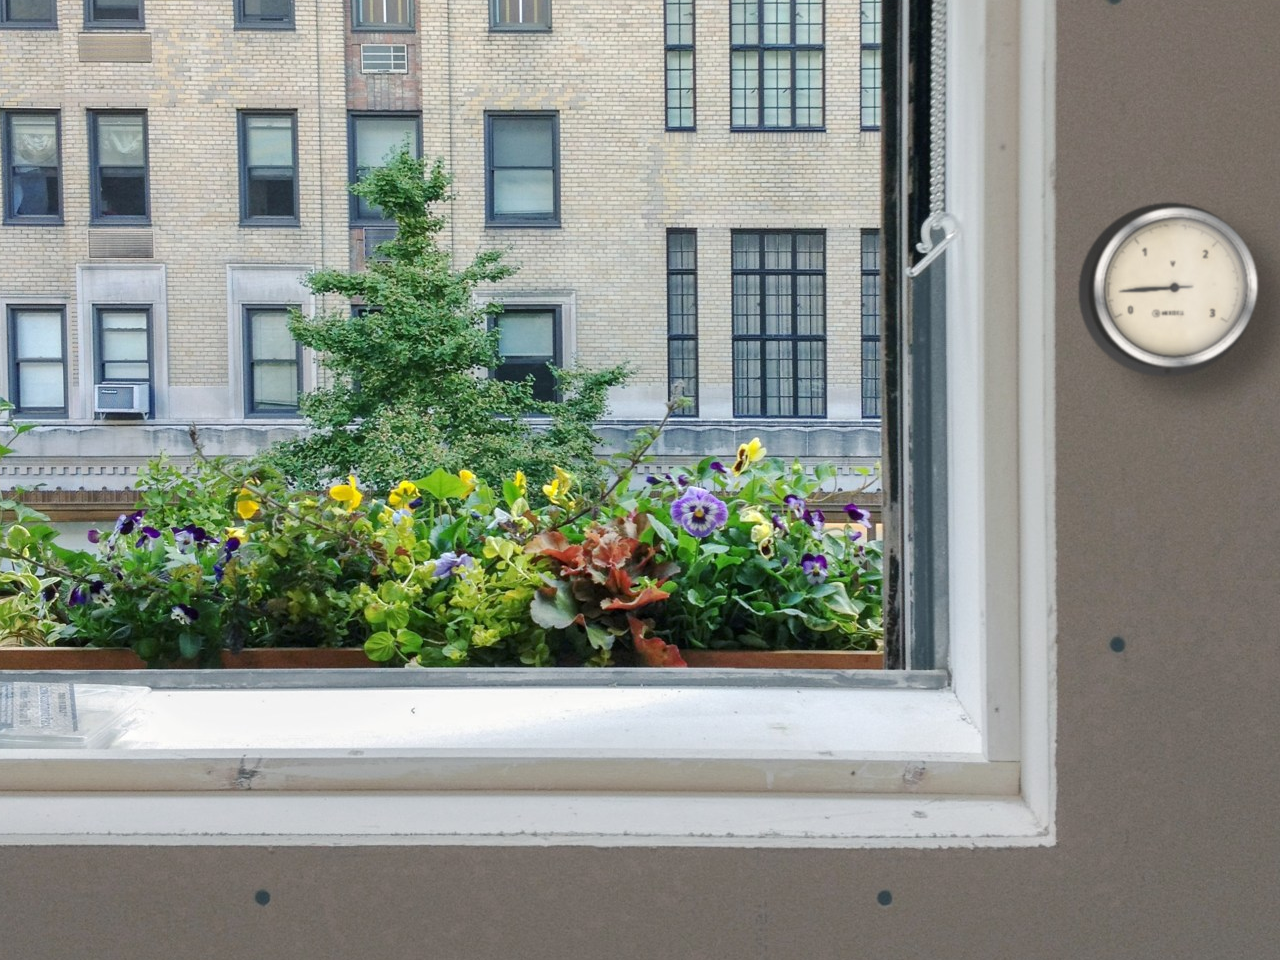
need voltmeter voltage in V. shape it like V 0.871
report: V 0.3
